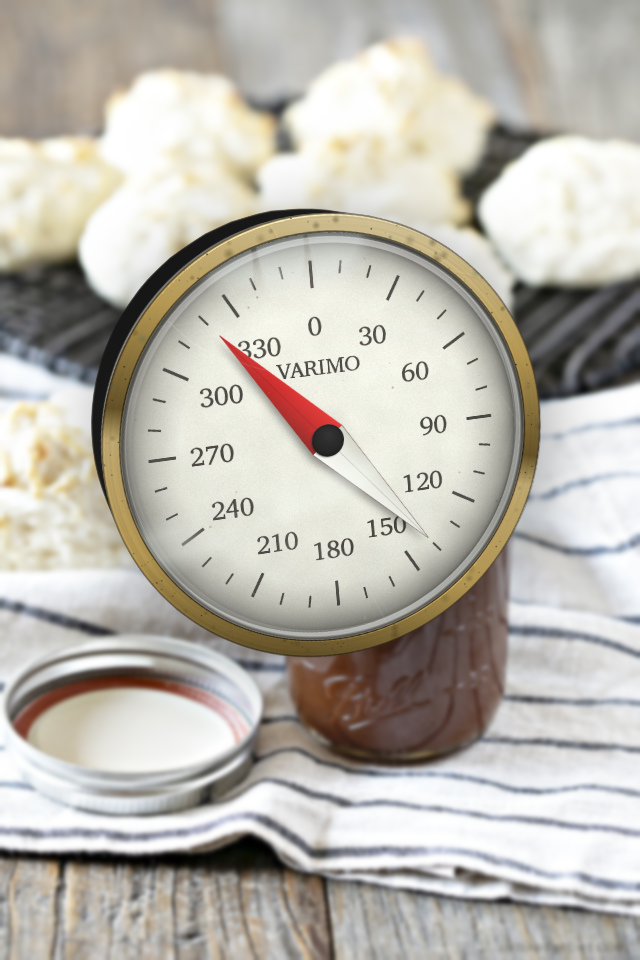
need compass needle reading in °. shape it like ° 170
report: ° 320
